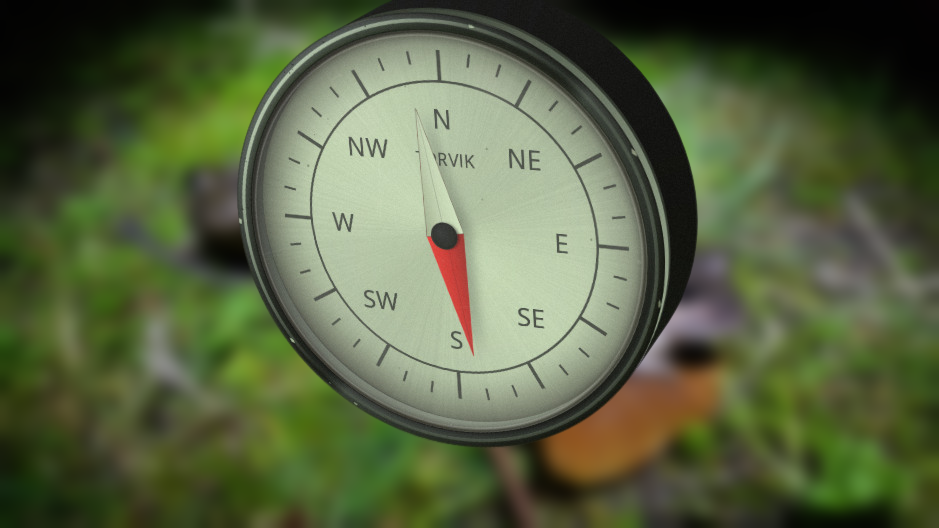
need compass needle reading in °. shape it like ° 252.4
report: ° 170
